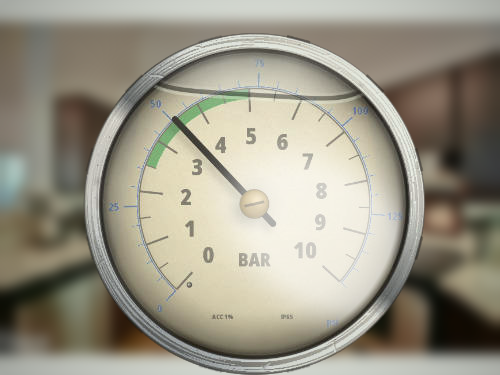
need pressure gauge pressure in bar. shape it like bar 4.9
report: bar 3.5
